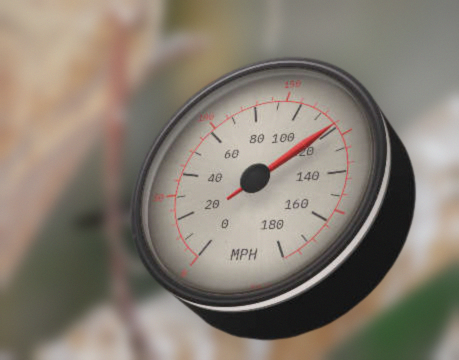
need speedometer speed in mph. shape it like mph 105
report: mph 120
